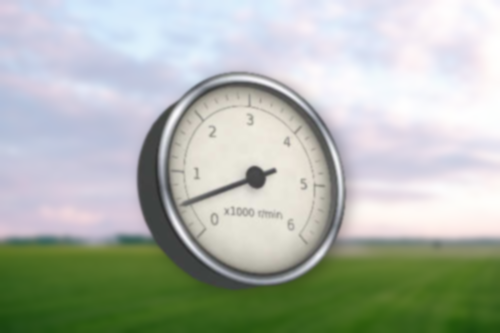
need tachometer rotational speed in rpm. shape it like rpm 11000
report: rpm 500
